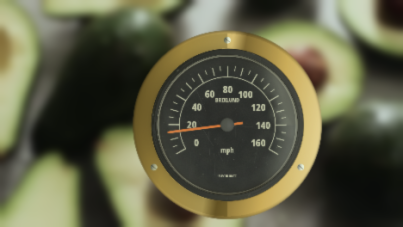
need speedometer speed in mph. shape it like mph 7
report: mph 15
